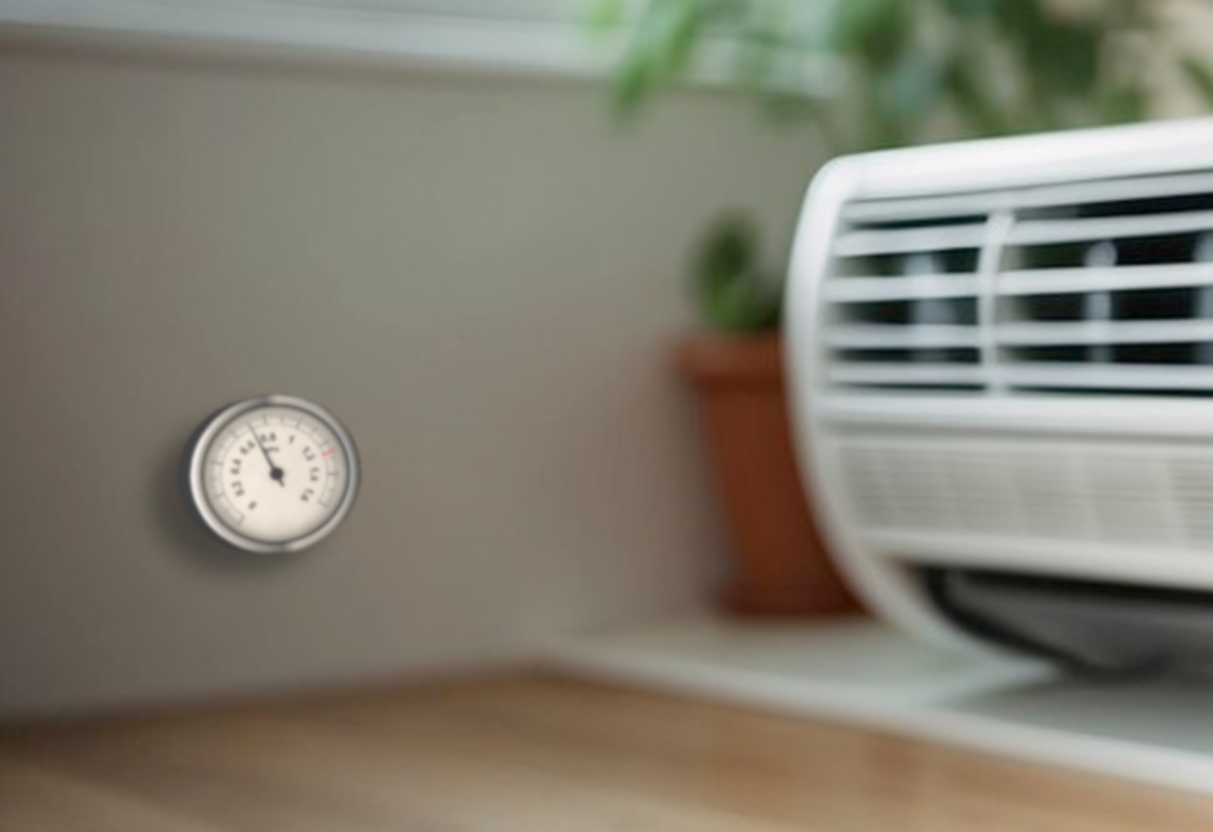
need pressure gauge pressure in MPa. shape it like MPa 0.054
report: MPa 0.7
